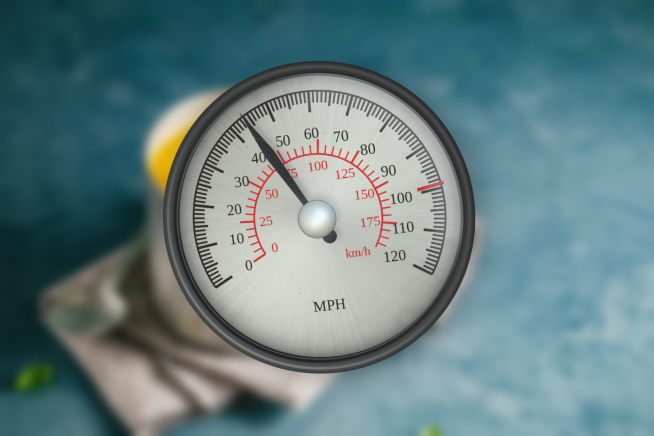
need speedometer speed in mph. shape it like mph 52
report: mph 44
